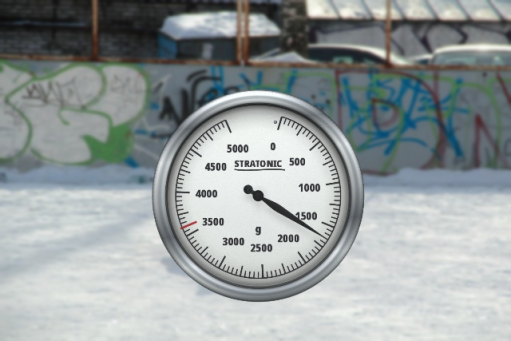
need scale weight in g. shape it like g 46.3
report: g 1650
